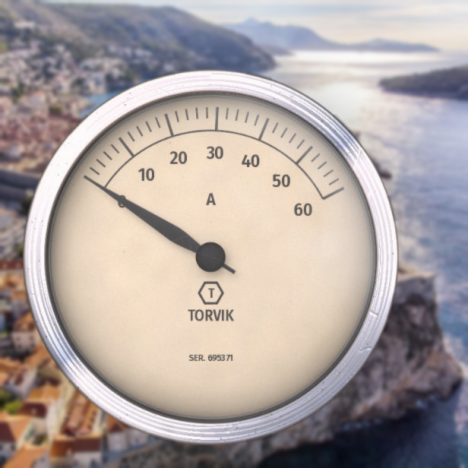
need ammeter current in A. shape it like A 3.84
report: A 0
